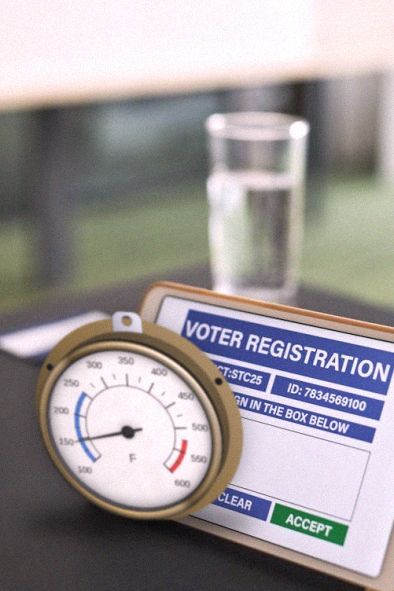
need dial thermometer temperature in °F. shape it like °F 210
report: °F 150
